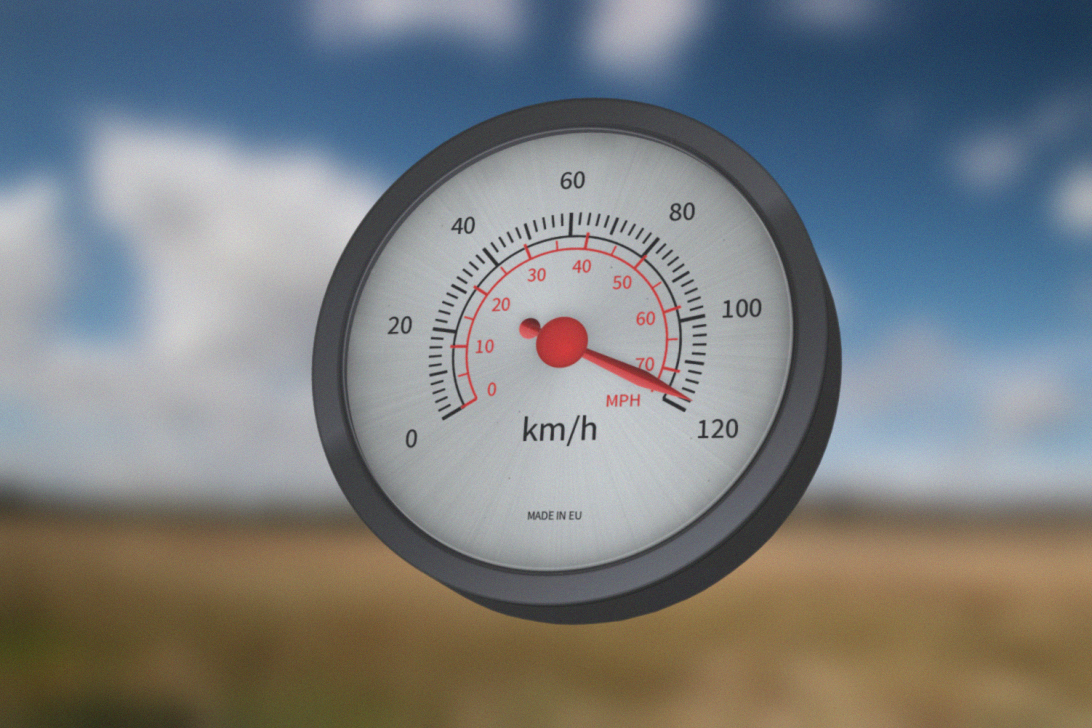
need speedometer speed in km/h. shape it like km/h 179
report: km/h 118
